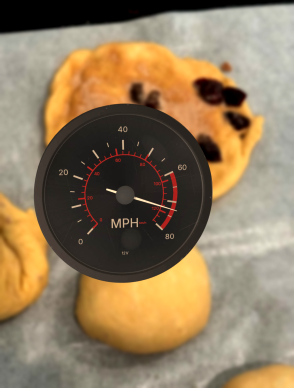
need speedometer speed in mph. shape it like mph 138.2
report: mph 72.5
